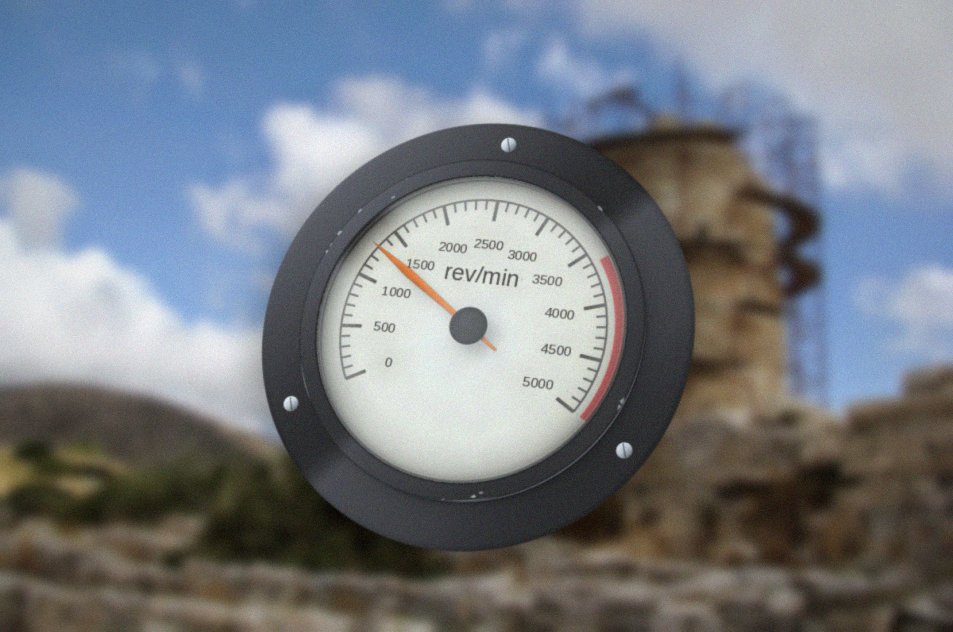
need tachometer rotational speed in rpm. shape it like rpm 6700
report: rpm 1300
